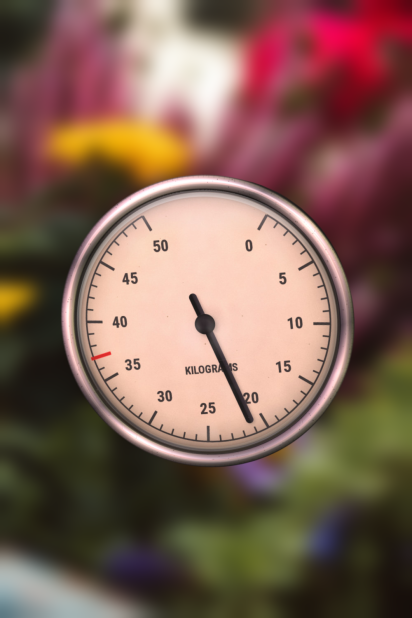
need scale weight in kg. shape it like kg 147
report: kg 21
